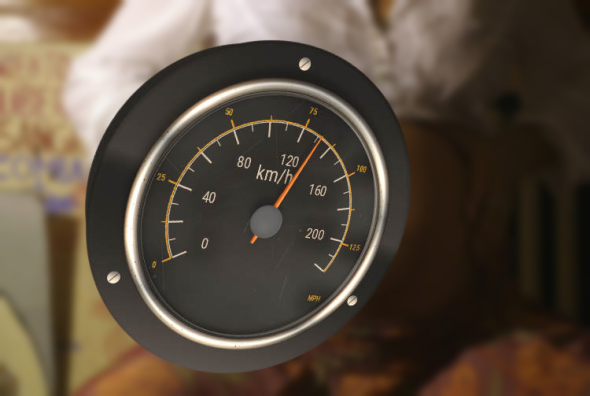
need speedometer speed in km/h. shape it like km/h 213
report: km/h 130
